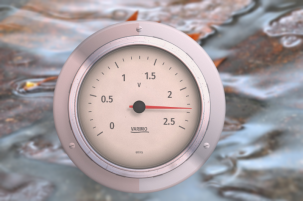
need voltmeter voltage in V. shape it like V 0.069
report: V 2.25
